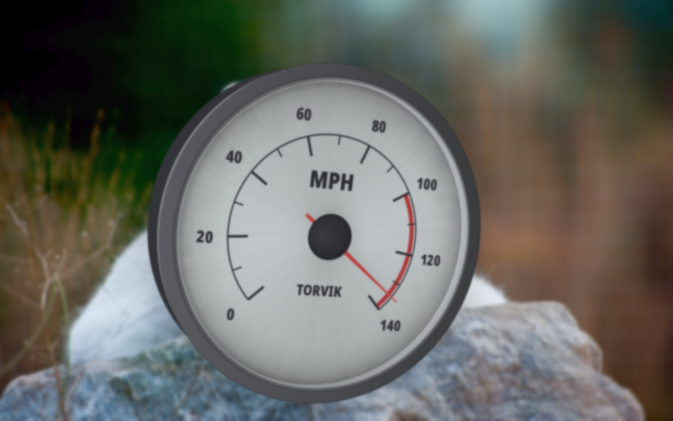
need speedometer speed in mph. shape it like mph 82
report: mph 135
